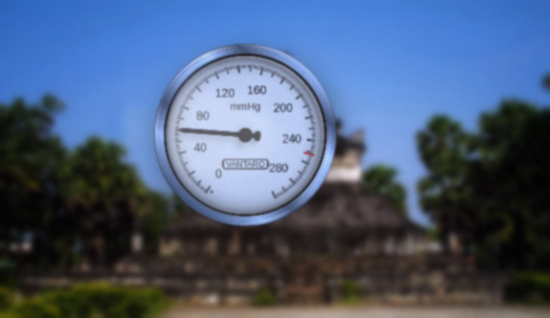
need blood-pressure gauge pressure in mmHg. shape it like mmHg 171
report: mmHg 60
